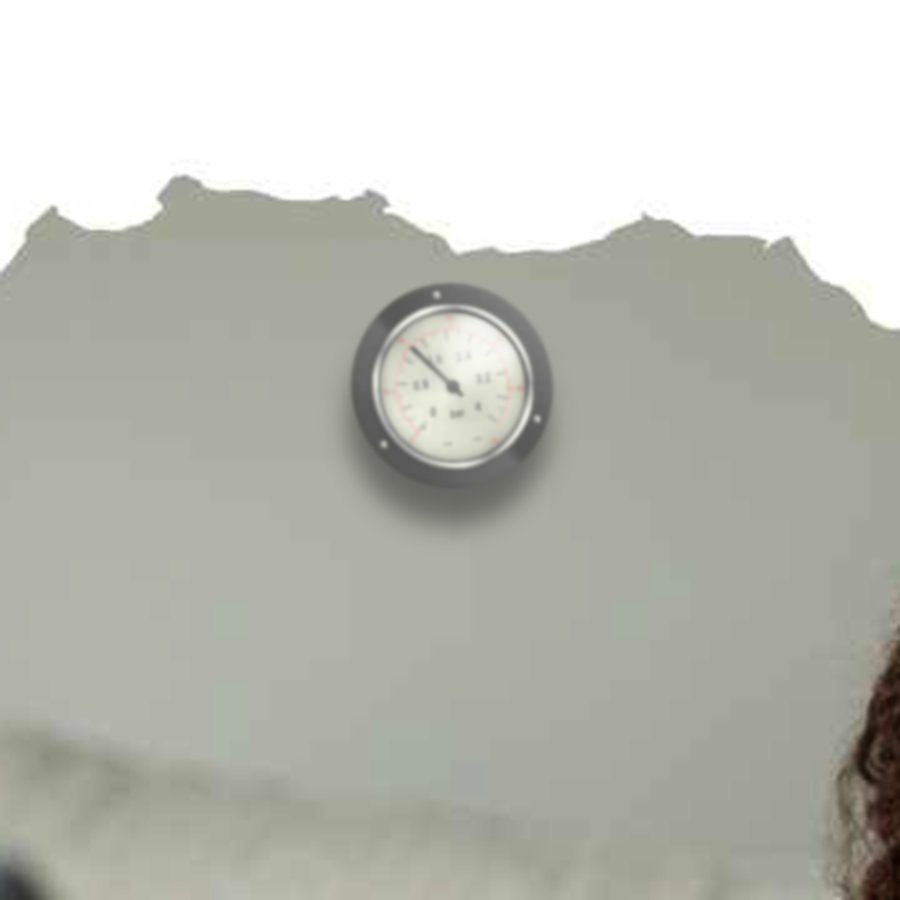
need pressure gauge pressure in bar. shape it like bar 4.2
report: bar 1.4
